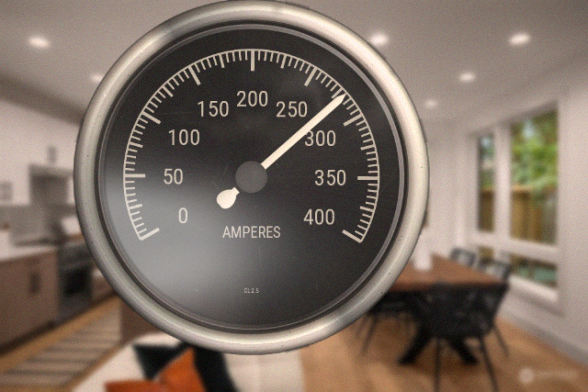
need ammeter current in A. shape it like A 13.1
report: A 280
